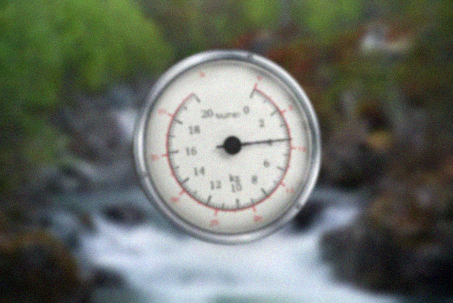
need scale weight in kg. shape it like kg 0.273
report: kg 4
